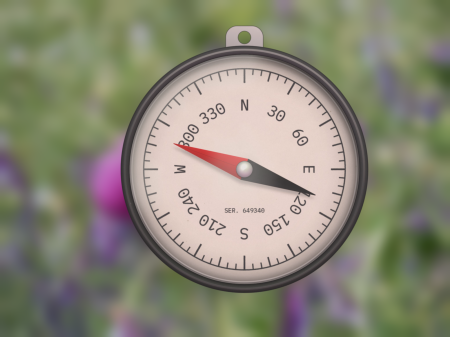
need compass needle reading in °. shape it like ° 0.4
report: ° 290
